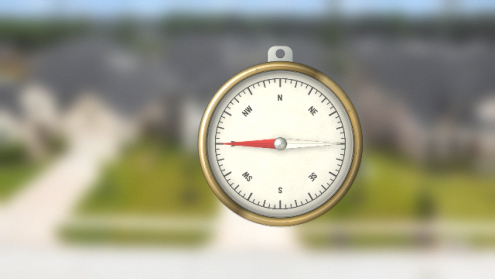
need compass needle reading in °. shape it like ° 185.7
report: ° 270
